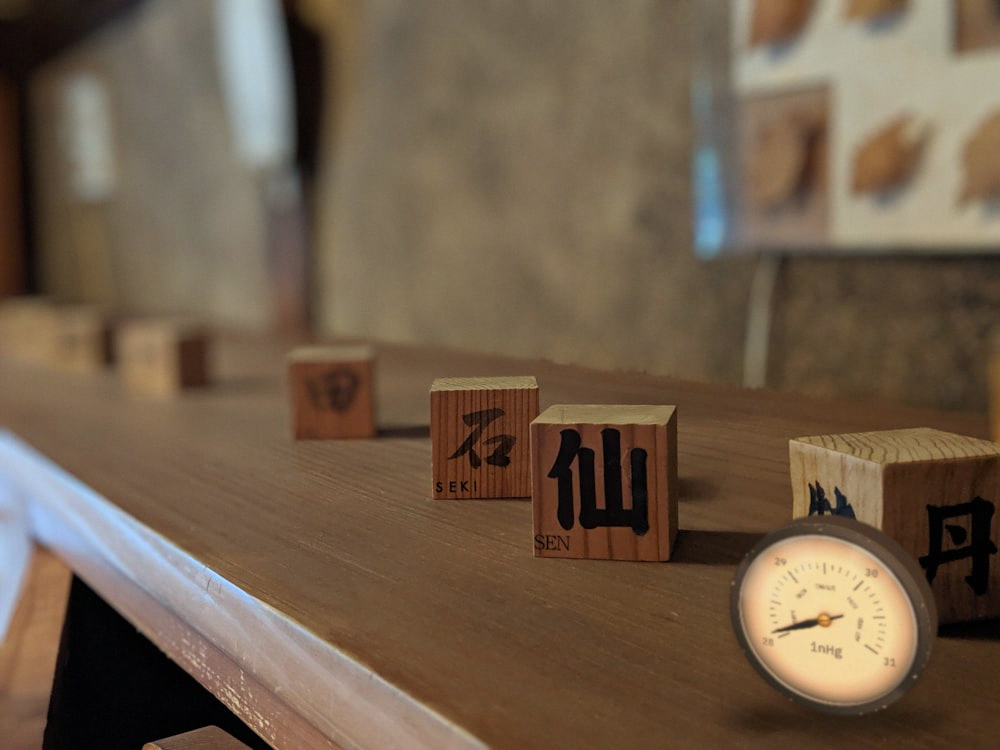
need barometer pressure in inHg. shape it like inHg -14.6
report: inHg 28.1
